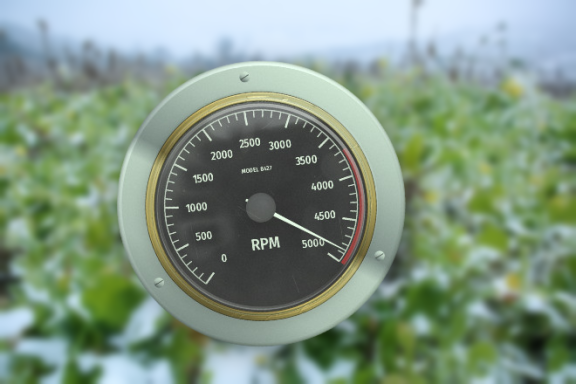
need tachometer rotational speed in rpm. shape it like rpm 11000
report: rpm 4850
